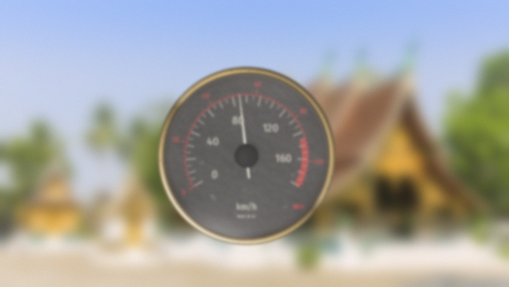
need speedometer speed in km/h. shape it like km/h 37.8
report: km/h 85
